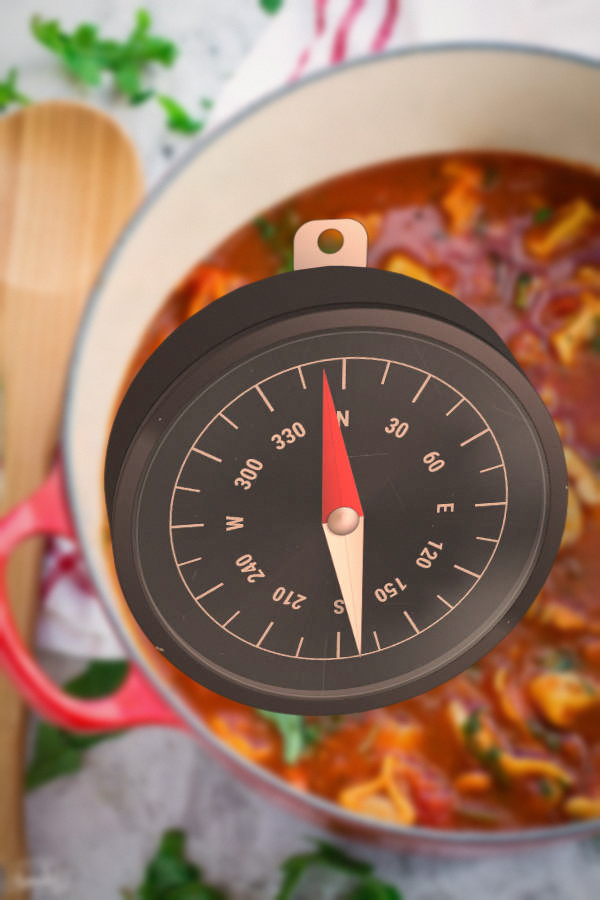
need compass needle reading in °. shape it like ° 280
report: ° 352.5
